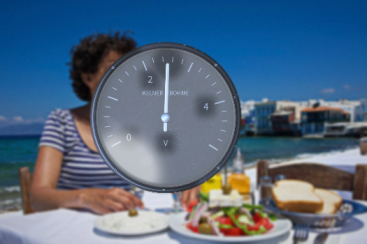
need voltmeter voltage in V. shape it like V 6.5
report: V 2.5
